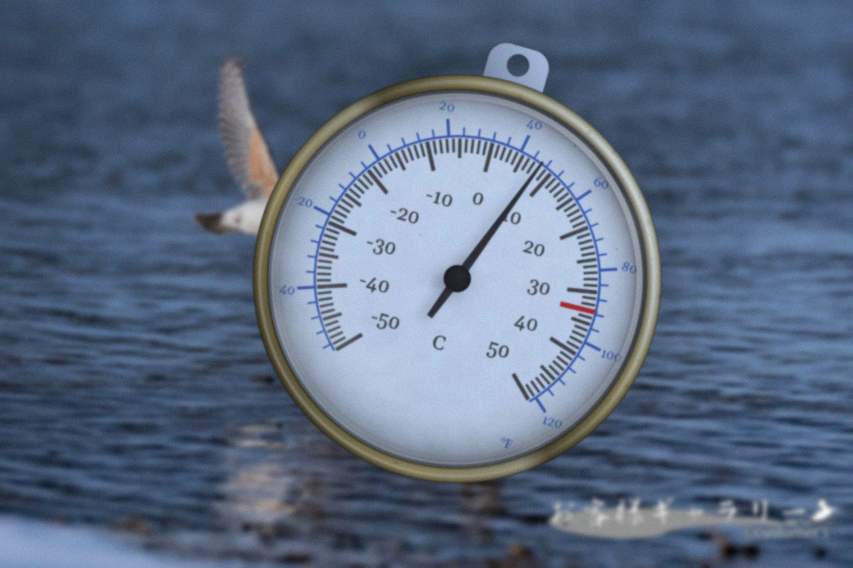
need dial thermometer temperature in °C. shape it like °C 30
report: °C 8
